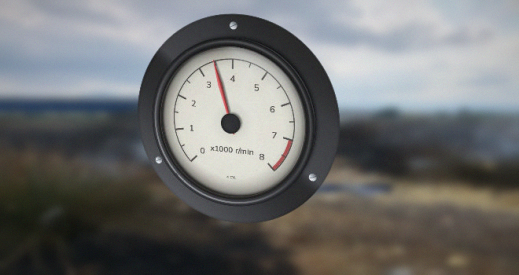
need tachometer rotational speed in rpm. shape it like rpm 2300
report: rpm 3500
